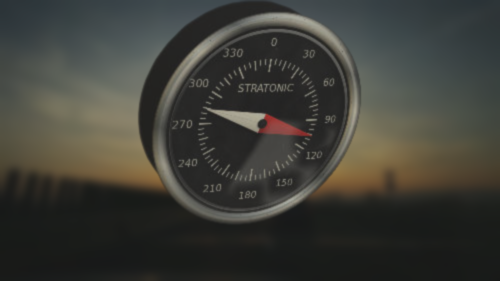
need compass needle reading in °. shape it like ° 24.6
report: ° 105
